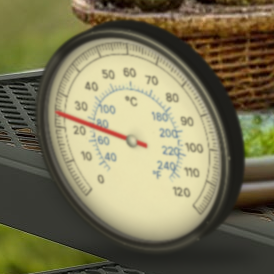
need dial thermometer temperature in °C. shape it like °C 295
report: °C 25
